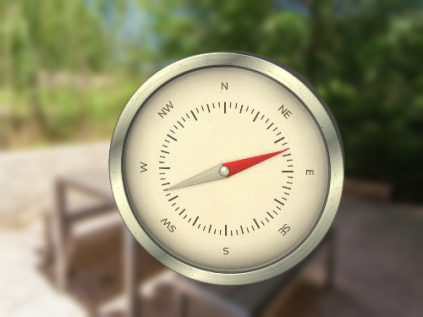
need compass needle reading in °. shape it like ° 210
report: ° 70
